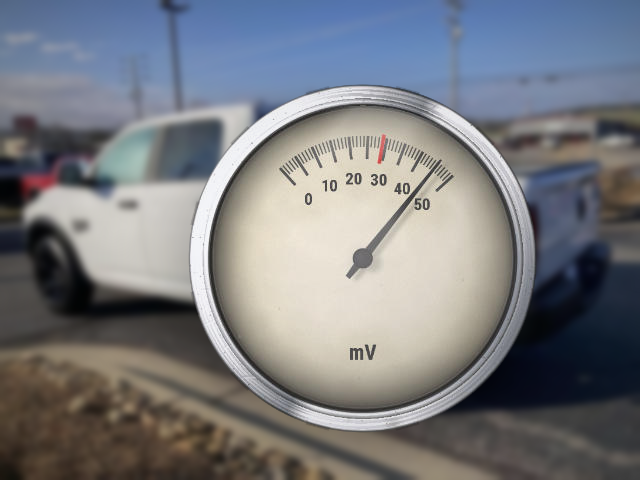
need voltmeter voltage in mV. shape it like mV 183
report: mV 45
